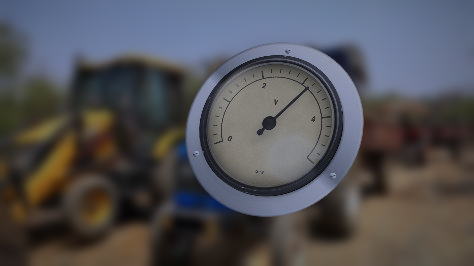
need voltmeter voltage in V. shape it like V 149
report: V 3.2
